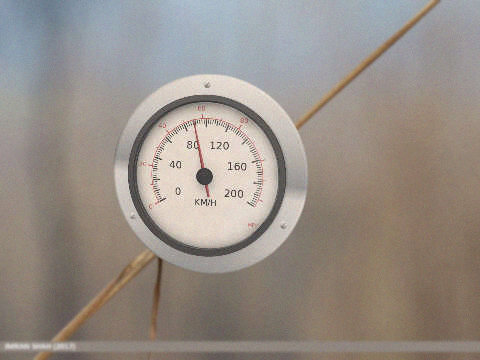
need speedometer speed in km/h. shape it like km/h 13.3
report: km/h 90
